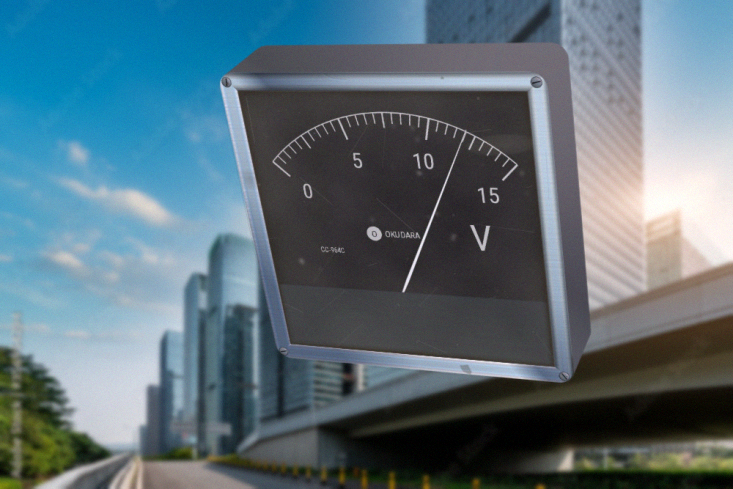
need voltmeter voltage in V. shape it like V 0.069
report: V 12
